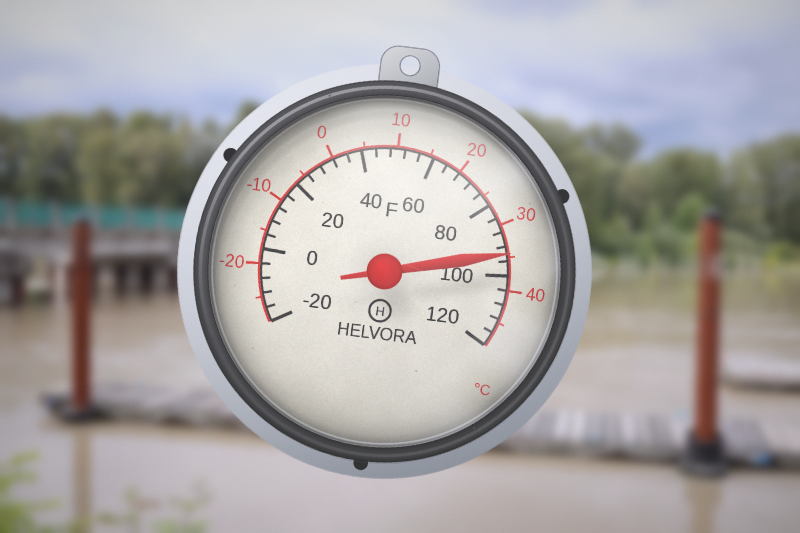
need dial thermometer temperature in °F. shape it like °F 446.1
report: °F 94
